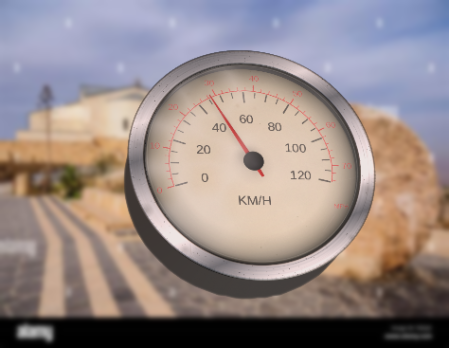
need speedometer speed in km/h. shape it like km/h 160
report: km/h 45
